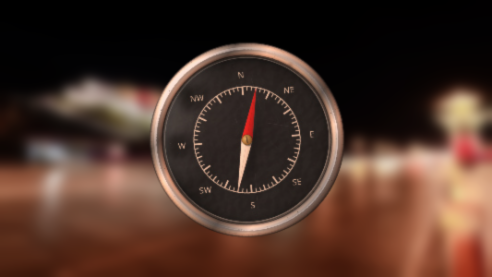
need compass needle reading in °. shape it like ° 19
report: ° 15
